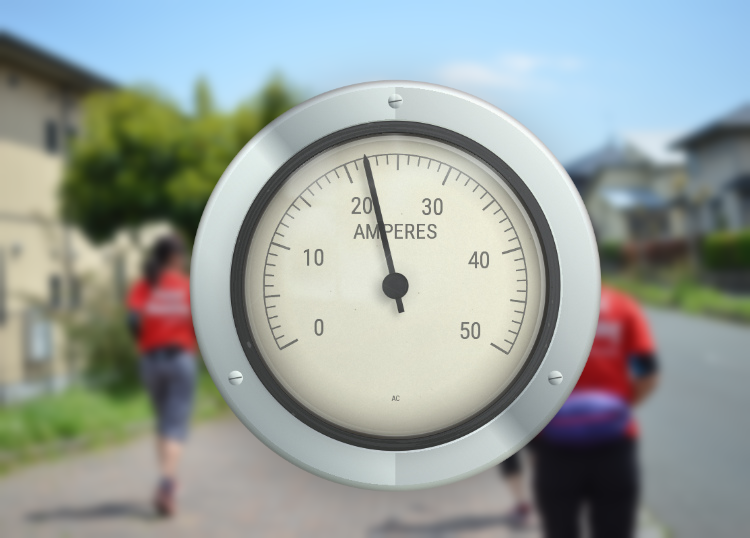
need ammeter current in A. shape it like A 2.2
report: A 22
